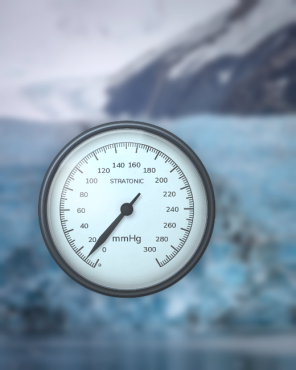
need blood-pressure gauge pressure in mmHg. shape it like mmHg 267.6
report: mmHg 10
